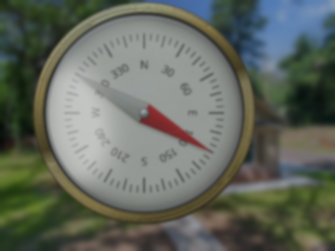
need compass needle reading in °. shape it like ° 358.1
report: ° 120
